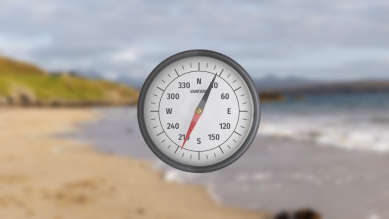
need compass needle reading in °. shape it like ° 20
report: ° 205
